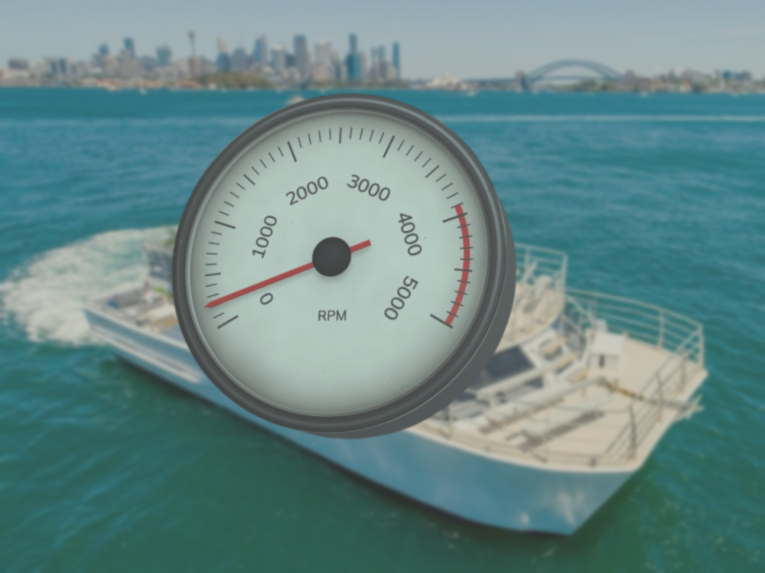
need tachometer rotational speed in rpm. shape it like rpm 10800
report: rpm 200
